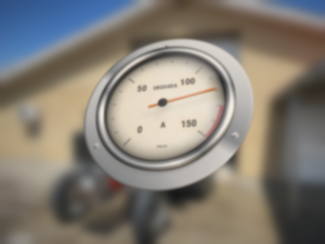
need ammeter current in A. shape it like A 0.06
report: A 120
